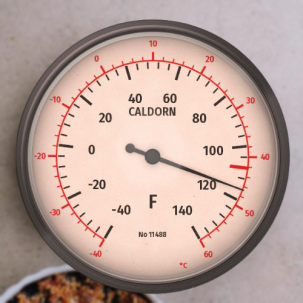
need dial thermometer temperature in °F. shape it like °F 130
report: °F 116
